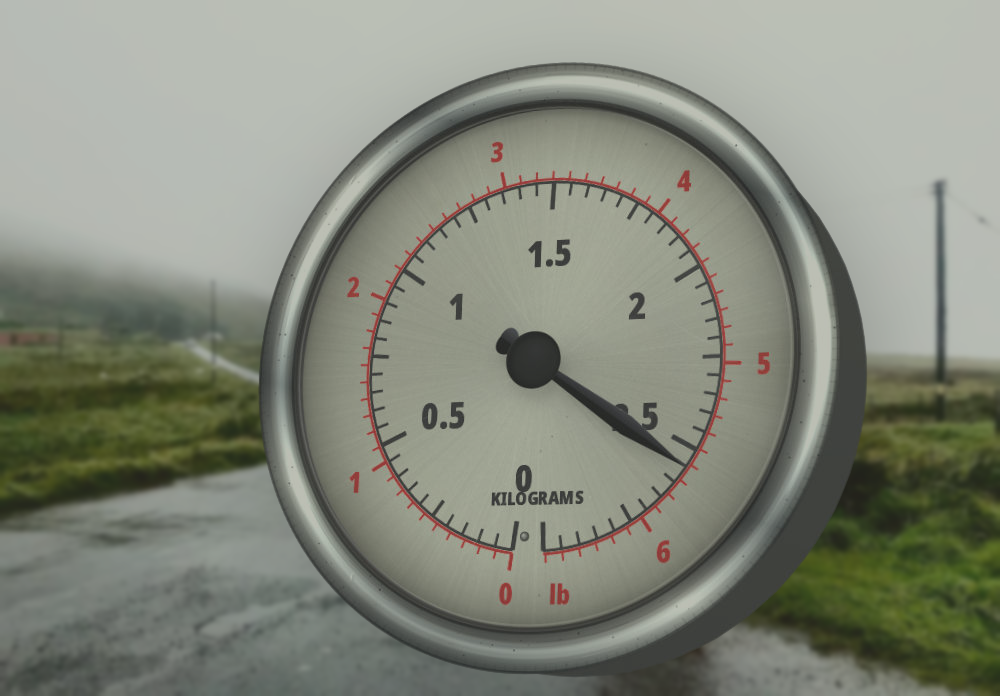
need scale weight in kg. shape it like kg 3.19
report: kg 2.55
